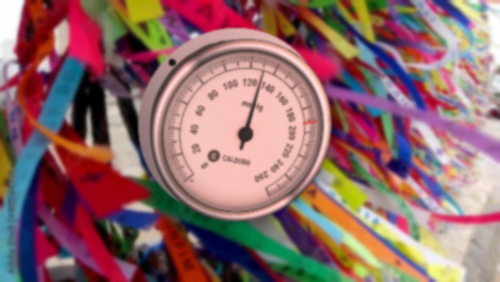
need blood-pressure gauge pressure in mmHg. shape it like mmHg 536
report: mmHg 130
